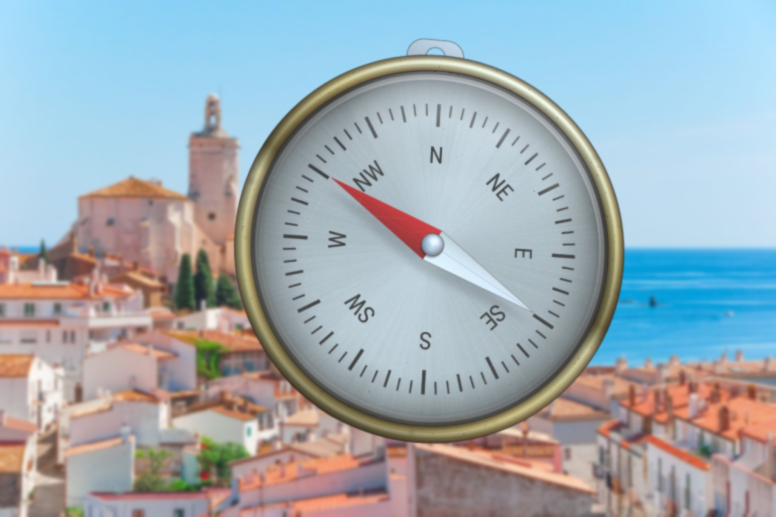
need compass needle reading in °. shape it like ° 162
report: ° 300
